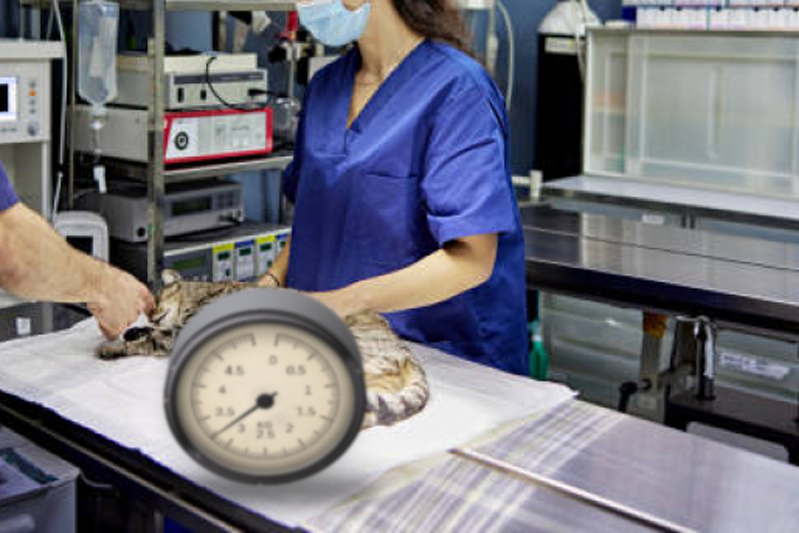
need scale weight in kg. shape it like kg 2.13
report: kg 3.25
